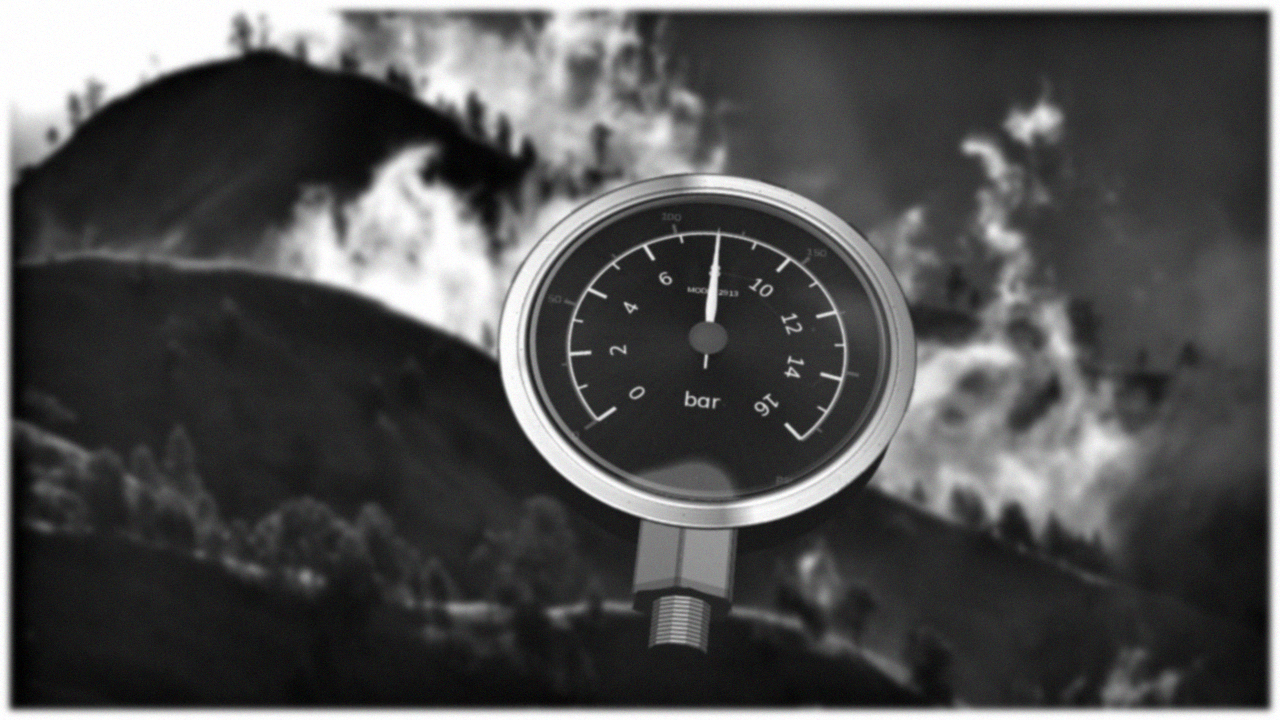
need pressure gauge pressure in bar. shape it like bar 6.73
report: bar 8
